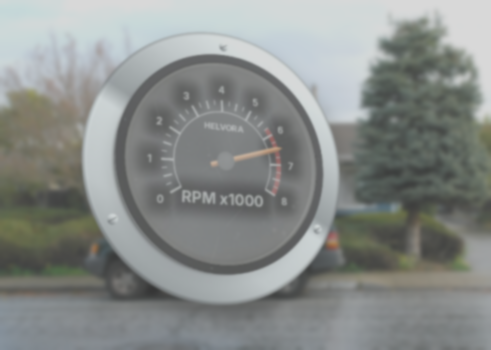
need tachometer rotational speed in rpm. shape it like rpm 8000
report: rpm 6500
